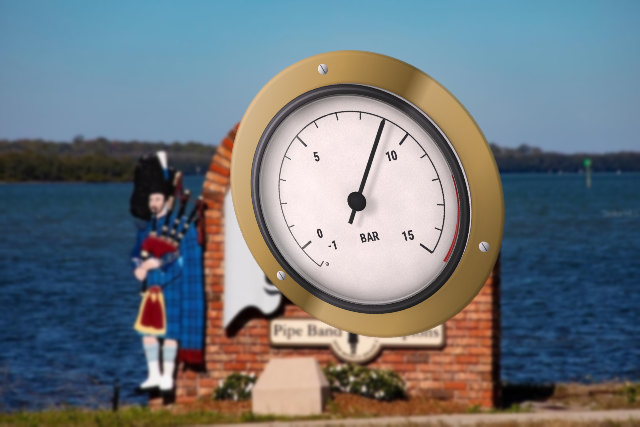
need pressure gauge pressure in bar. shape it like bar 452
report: bar 9
